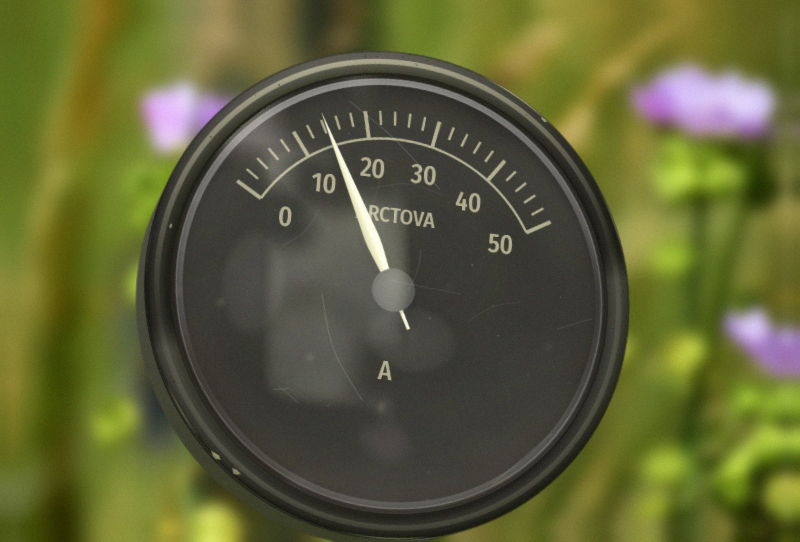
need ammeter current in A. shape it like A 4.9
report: A 14
